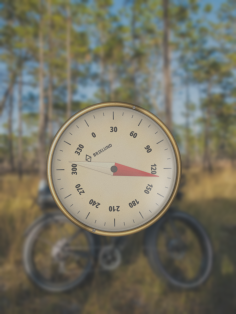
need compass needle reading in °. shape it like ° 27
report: ° 130
